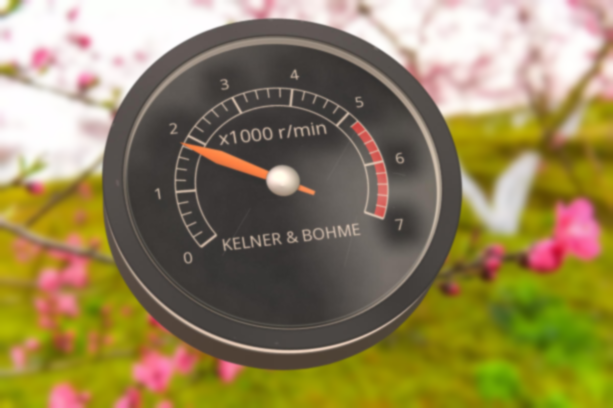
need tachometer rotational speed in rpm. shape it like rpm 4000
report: rpm 1800
